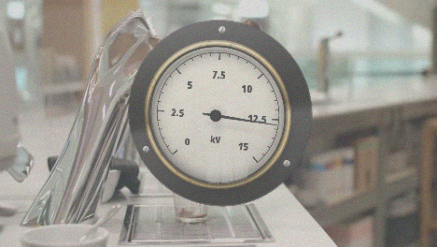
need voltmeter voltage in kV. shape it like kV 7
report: kV 12.75
